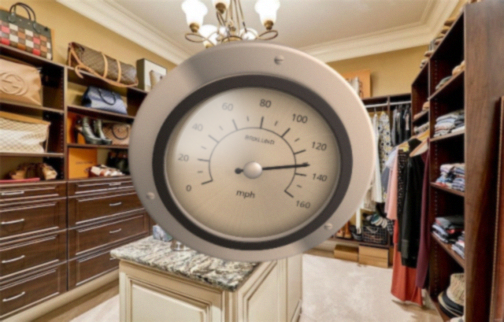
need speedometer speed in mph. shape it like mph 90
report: mph 130
